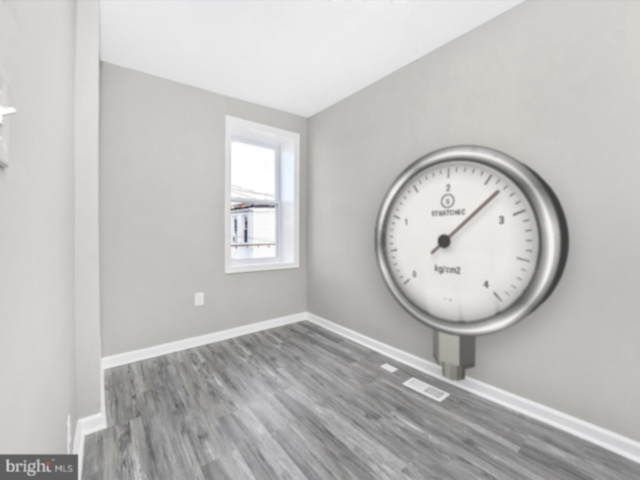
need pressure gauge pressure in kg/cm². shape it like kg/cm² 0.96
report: kg/cm² 2.7
